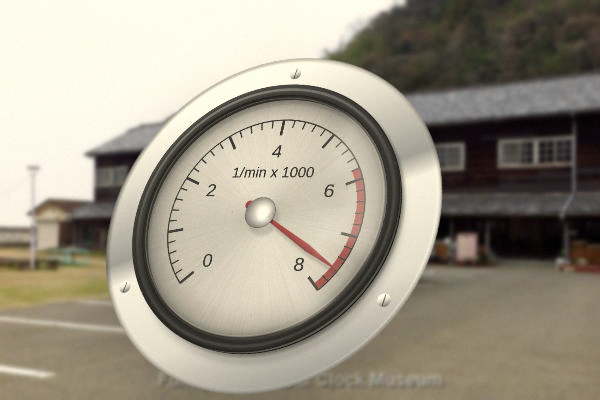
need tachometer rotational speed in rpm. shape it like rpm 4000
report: rpm 7600
